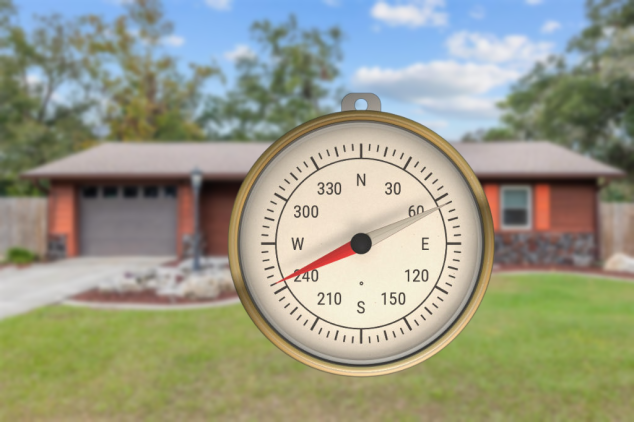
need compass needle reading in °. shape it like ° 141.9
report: ° 245
